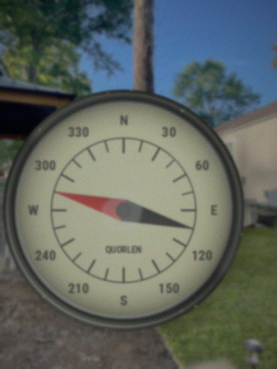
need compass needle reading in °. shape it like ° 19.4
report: ° 285
